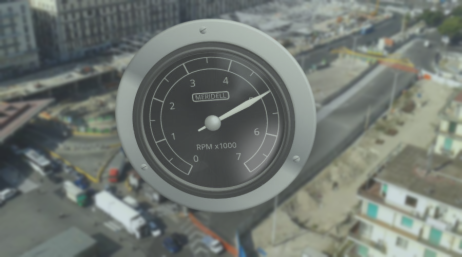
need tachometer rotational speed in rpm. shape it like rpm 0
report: rpm 5000
